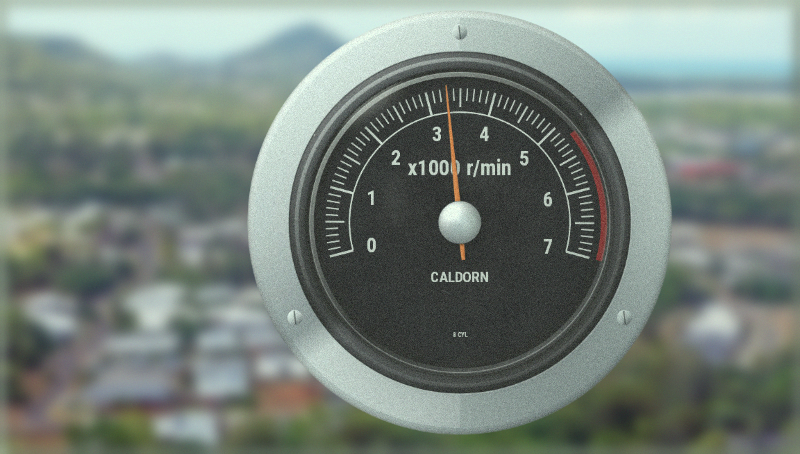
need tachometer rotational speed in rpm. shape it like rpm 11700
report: rpm 3300
